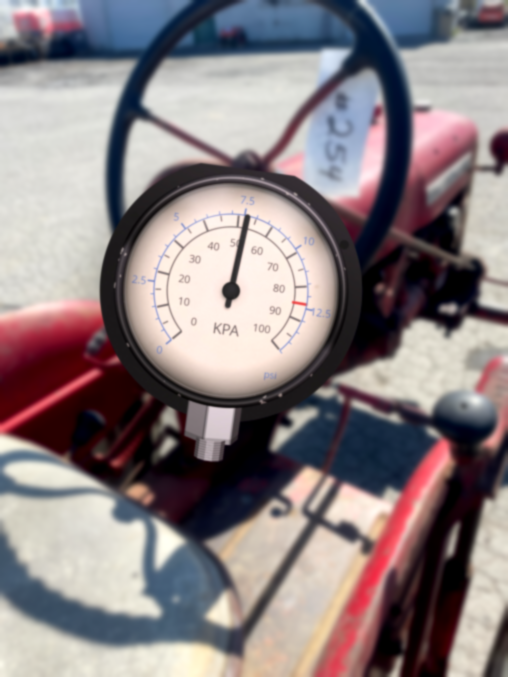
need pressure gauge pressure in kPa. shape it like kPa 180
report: kPa 52.5
